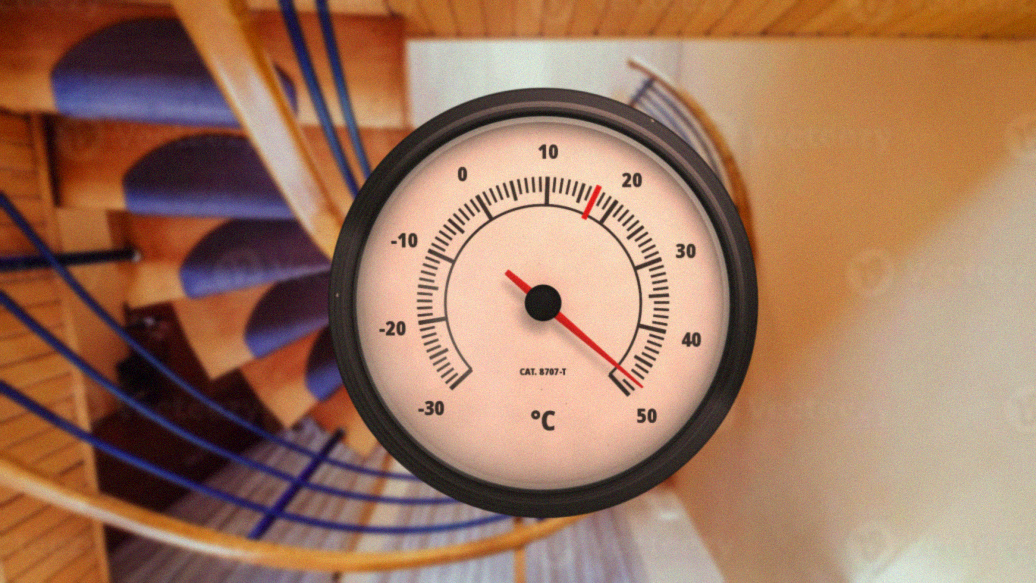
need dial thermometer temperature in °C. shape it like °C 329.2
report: °C 48
